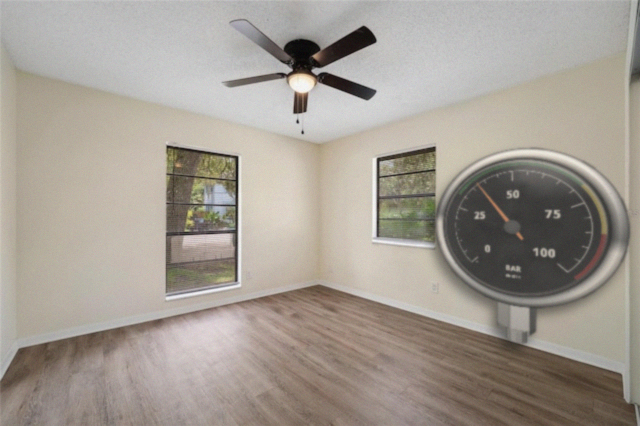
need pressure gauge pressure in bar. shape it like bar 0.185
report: bar 37.5
